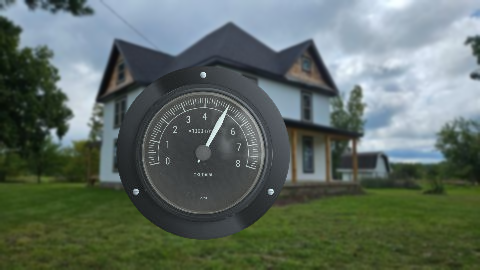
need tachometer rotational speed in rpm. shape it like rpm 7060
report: rpm 5000
